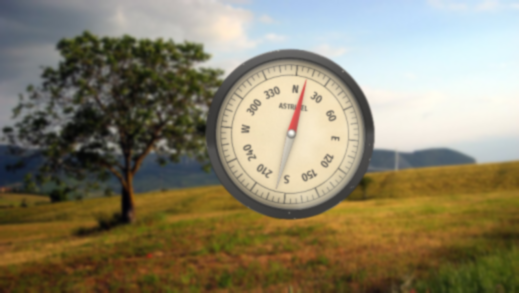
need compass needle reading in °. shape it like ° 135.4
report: ° 10
